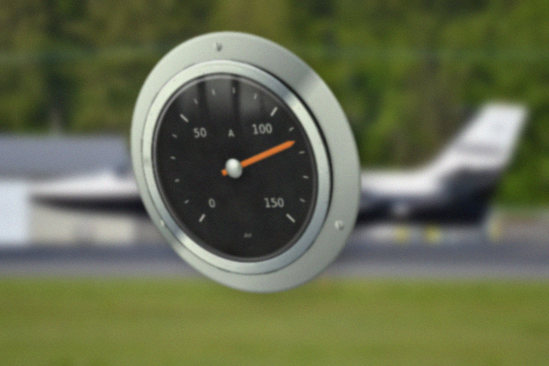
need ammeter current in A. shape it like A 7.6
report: A 115
